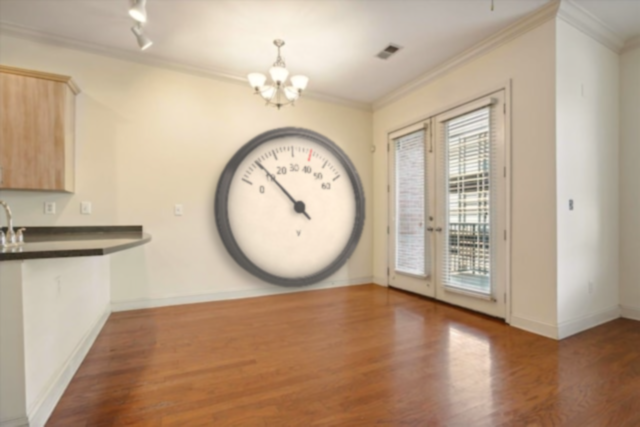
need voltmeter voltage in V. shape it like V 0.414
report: V 10
